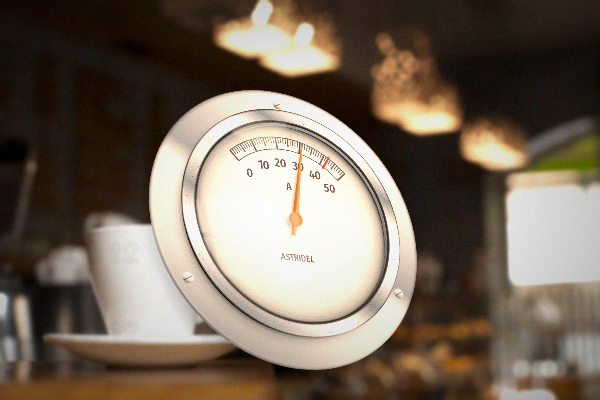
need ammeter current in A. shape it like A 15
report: A 30
